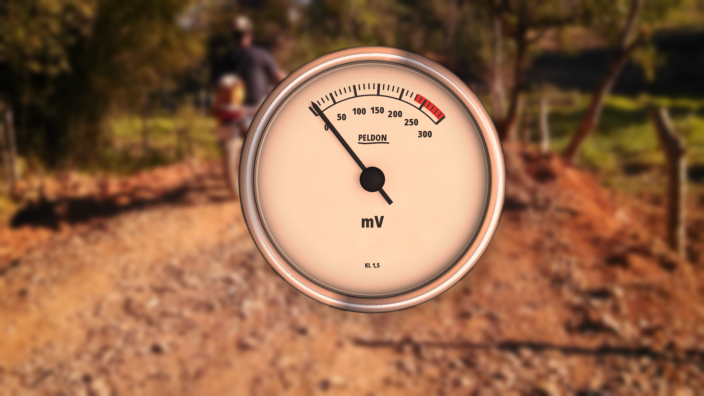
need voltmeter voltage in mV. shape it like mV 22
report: mV 10
